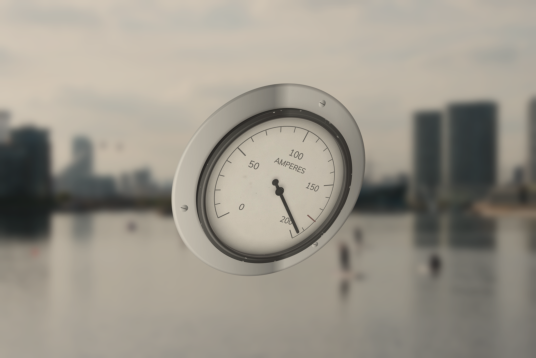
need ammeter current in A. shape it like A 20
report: A 195
